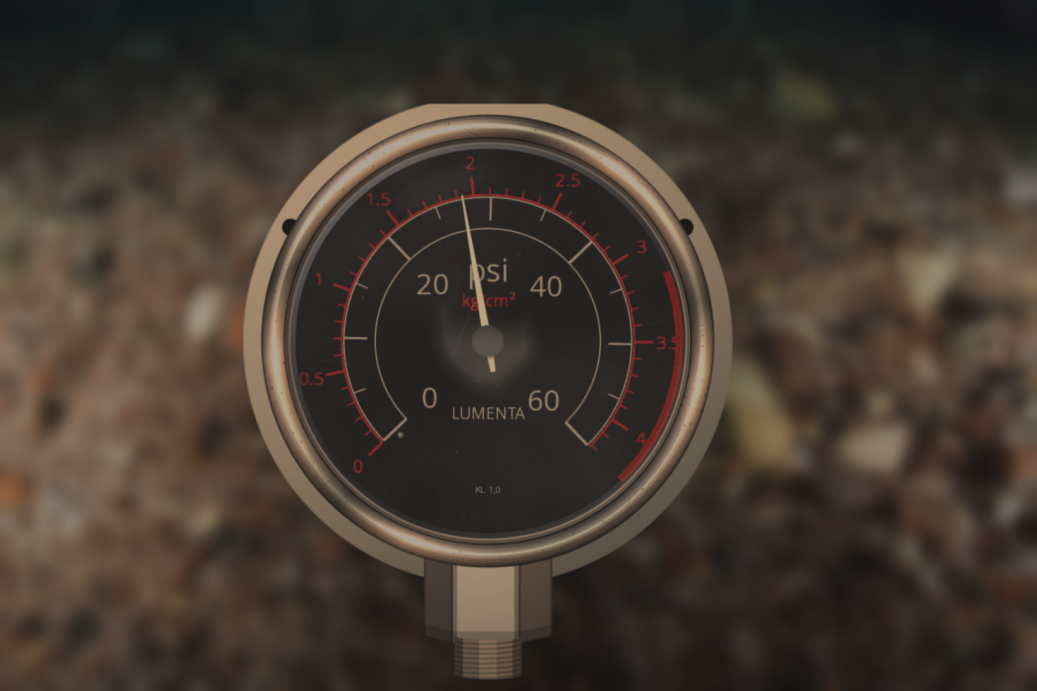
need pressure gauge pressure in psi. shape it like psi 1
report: psi 27.5
